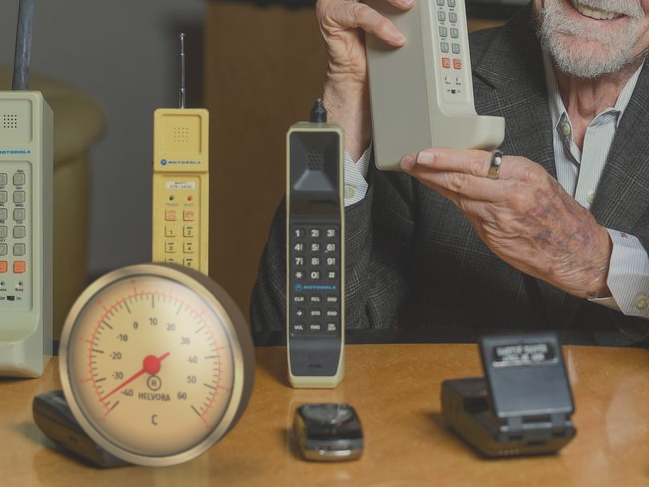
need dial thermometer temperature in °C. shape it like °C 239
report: °C -36
